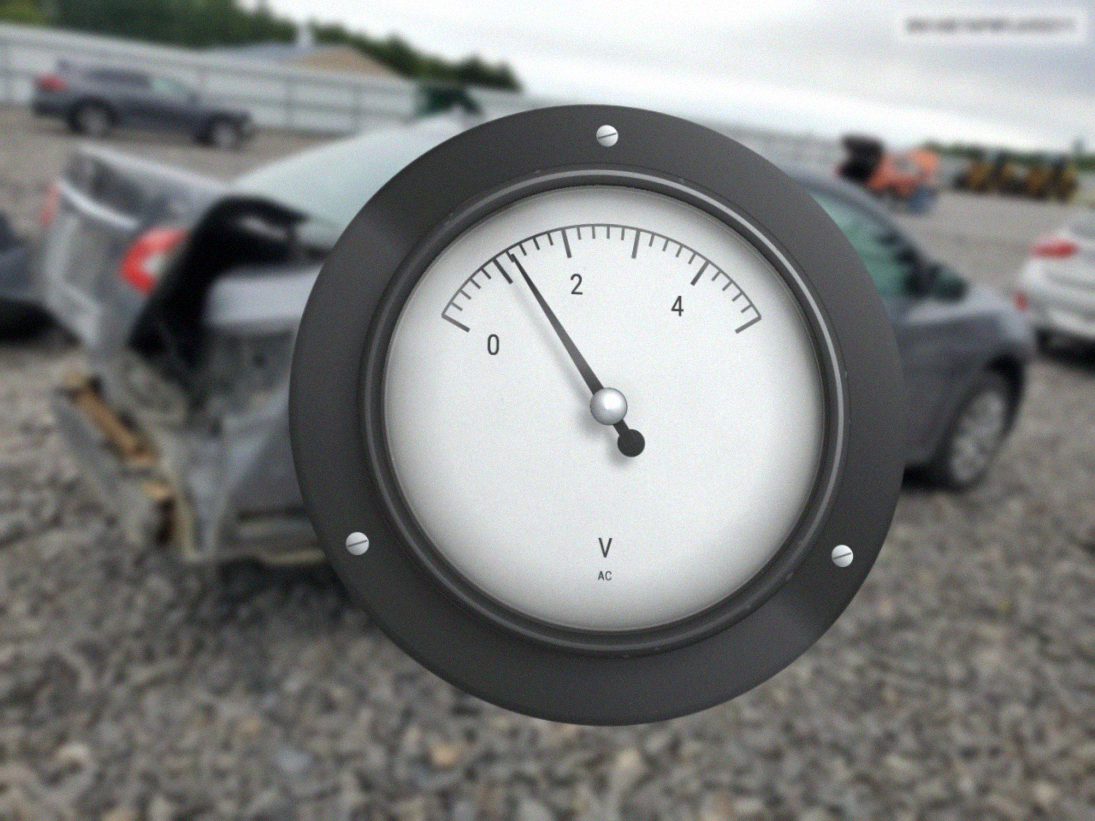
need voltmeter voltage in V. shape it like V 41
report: V 1.2
